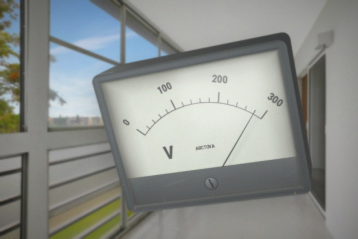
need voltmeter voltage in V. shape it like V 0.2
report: V 280
